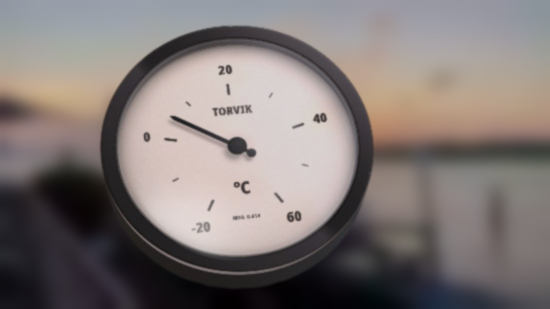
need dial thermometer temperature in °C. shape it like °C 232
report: °C 5
